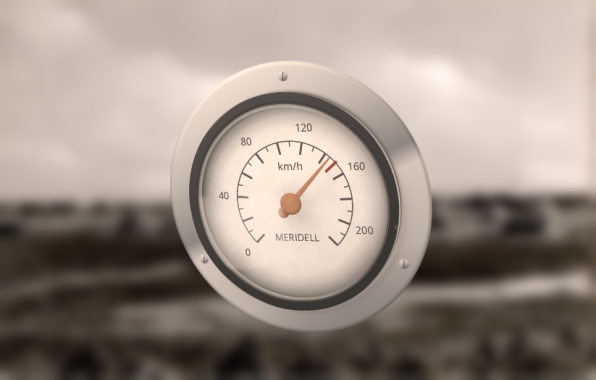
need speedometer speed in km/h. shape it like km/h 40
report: km/h 145
